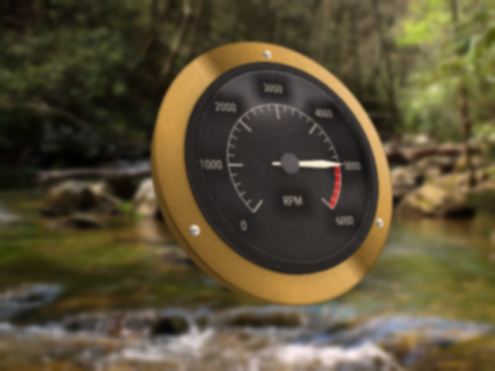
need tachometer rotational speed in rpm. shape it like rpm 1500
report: rpm 5000
